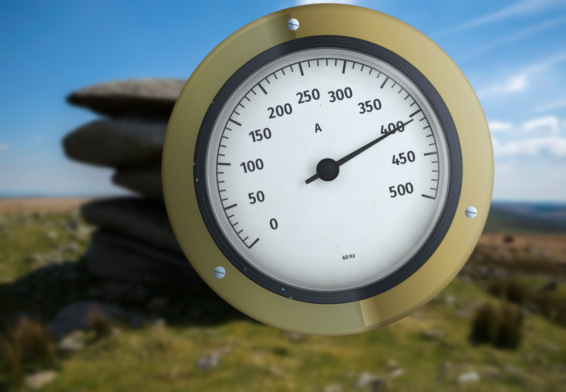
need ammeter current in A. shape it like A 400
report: A 405
